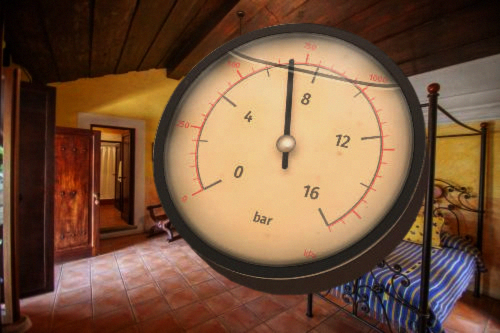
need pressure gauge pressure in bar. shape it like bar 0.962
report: bar 7
